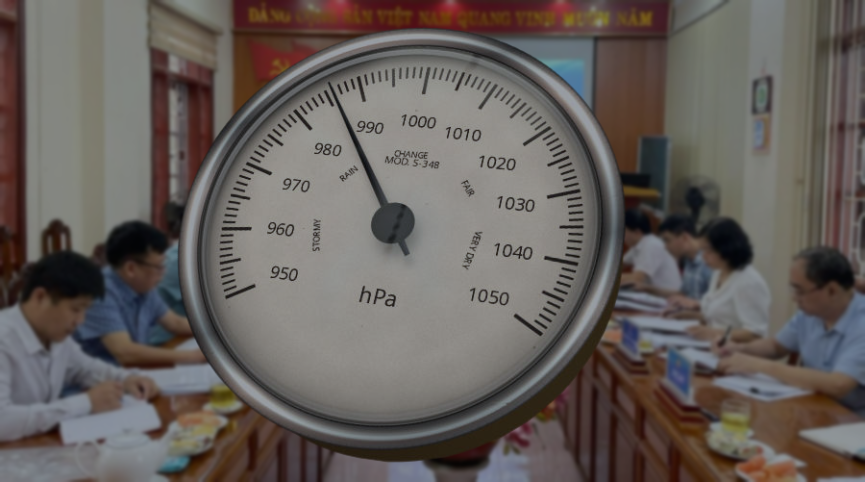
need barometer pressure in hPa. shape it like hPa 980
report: hPa 986
